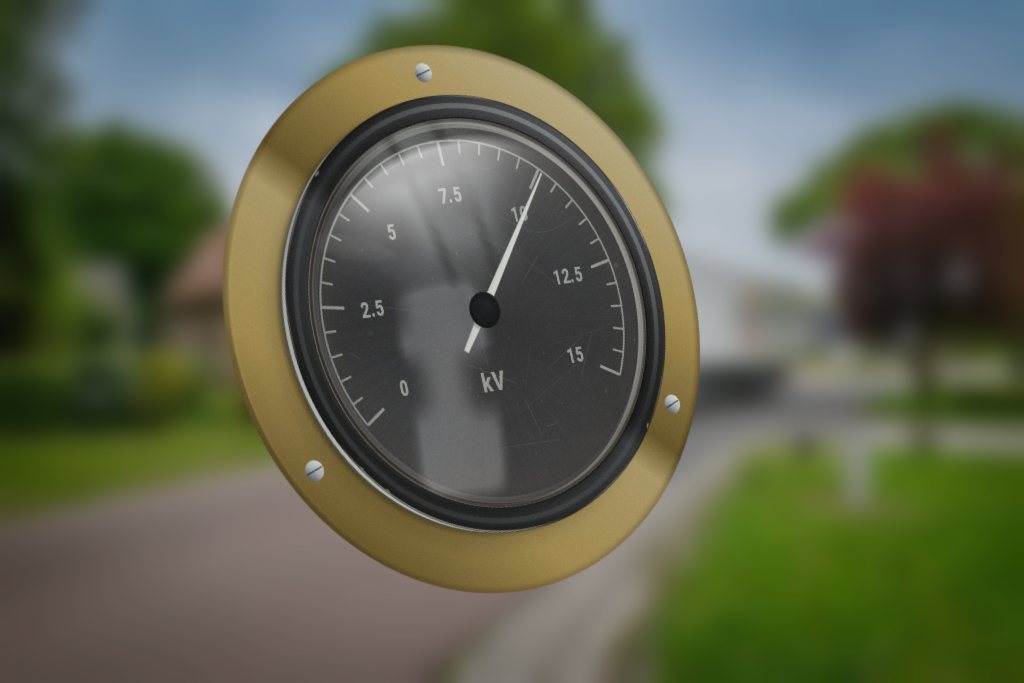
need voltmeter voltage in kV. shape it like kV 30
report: kV 10
